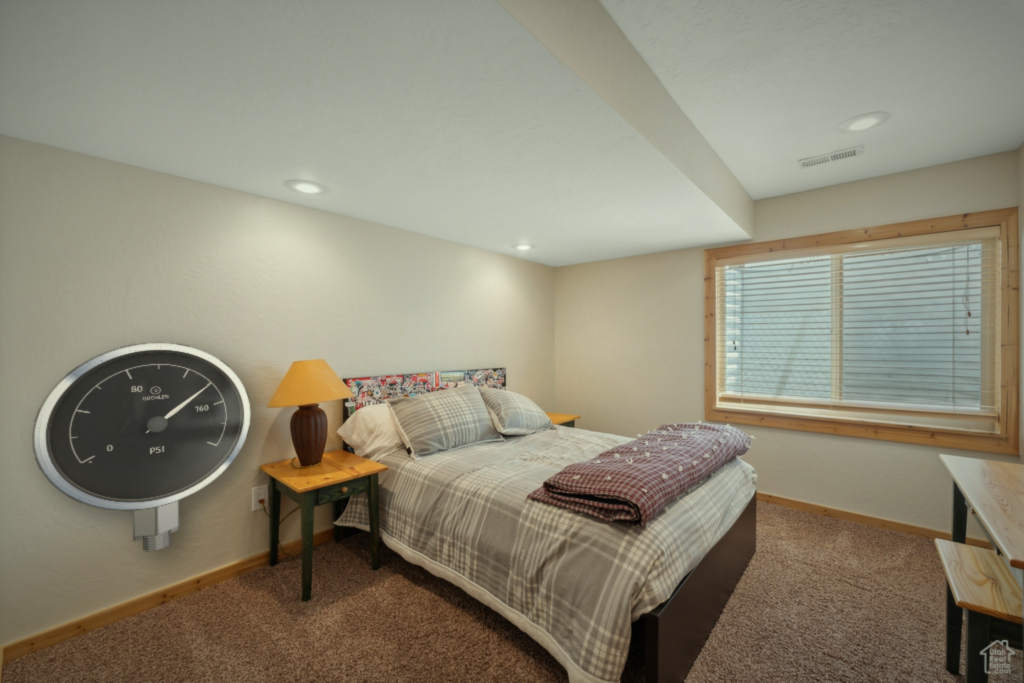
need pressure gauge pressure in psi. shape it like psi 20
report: psi 140
